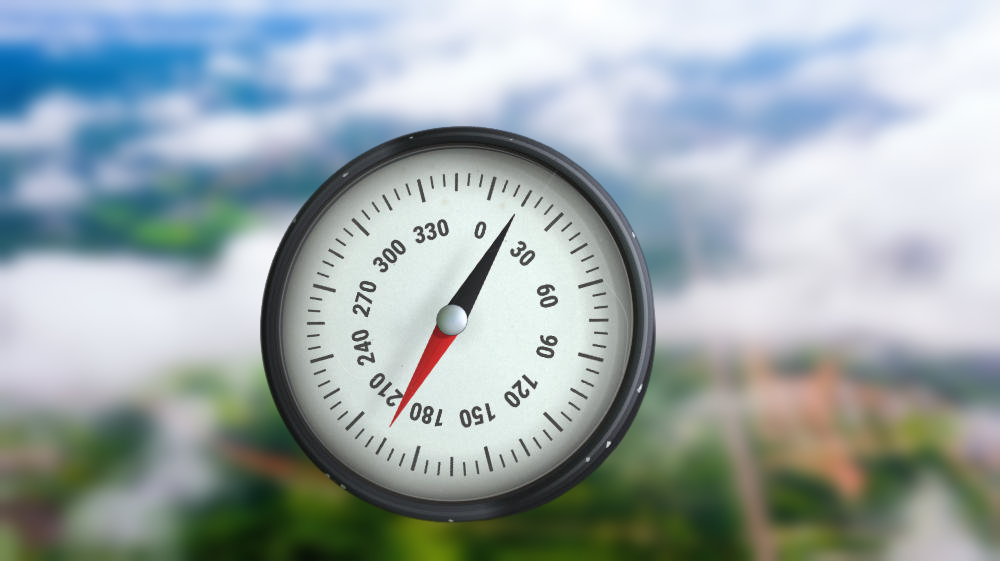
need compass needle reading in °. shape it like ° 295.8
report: ° 195
